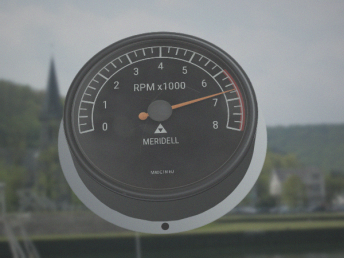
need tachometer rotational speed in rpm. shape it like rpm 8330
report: rpm 6750
